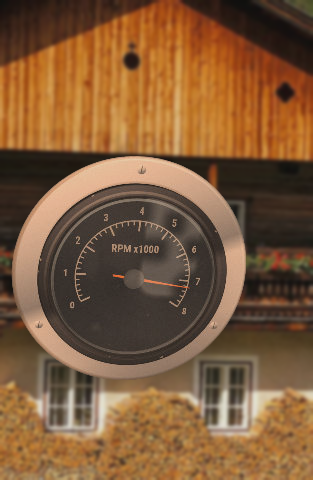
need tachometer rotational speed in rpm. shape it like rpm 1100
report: rpm 7200
